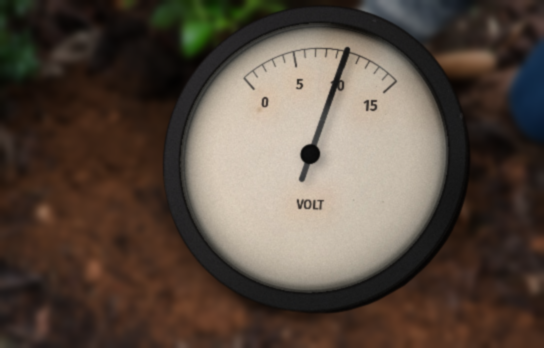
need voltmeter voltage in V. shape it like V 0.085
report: V 10
